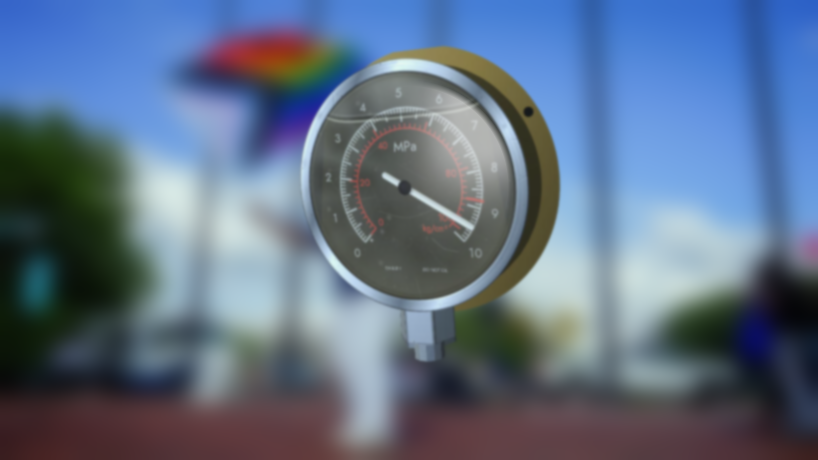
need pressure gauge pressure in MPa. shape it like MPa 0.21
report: MPa 9.5
